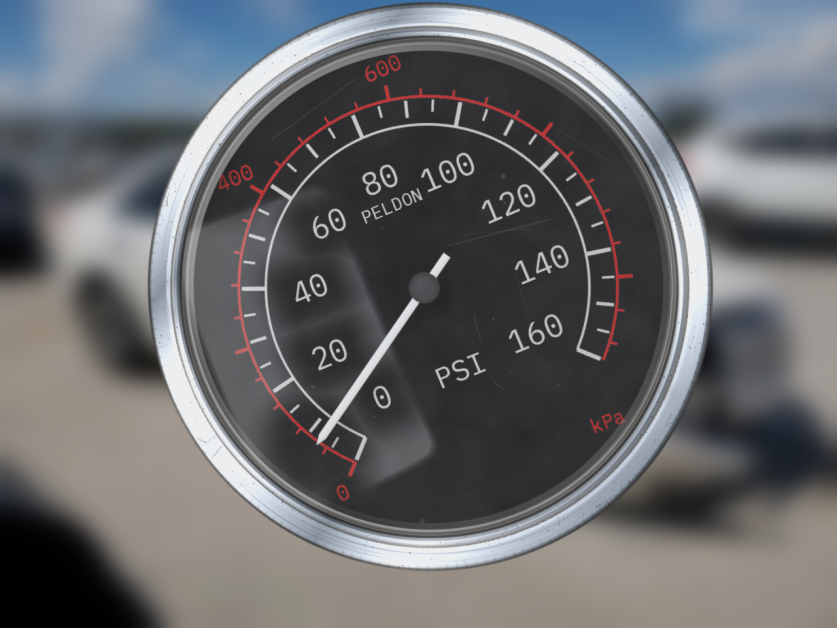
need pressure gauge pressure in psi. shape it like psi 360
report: psi 7.5
